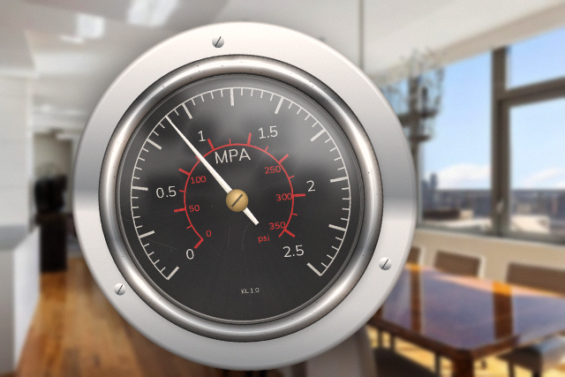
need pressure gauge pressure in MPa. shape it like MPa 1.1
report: MPa 0.9
